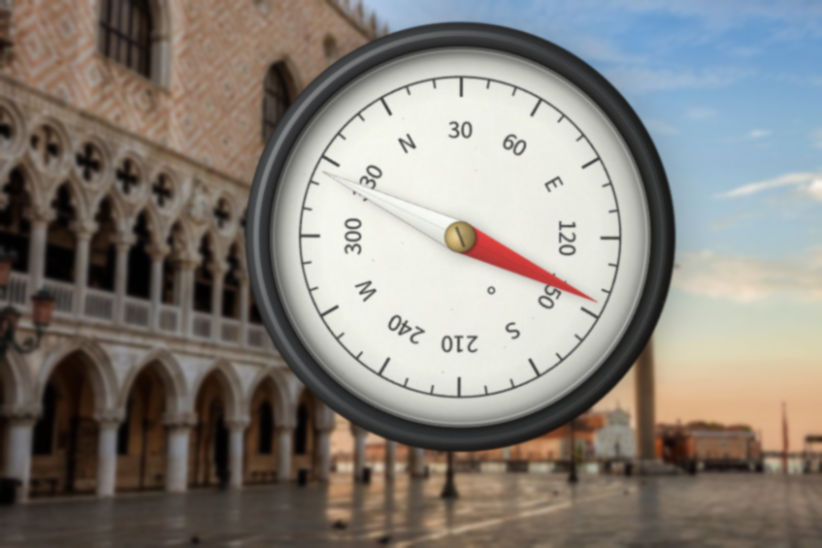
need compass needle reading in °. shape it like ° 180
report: ° 145
